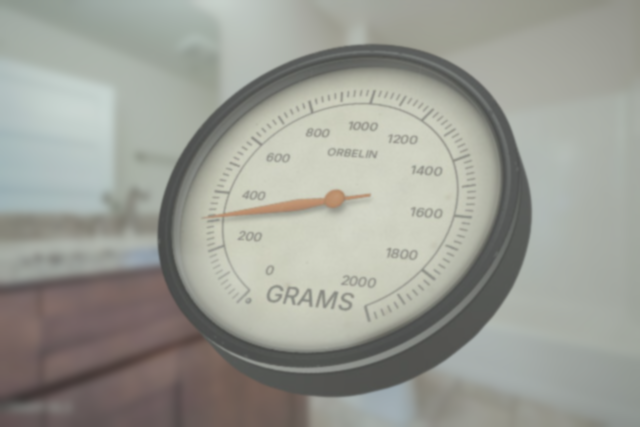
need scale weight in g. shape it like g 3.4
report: g 300
